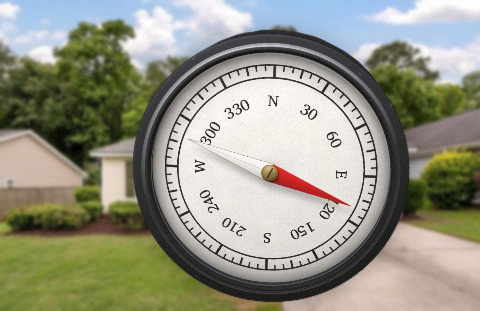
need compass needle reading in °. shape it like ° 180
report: ° 110
